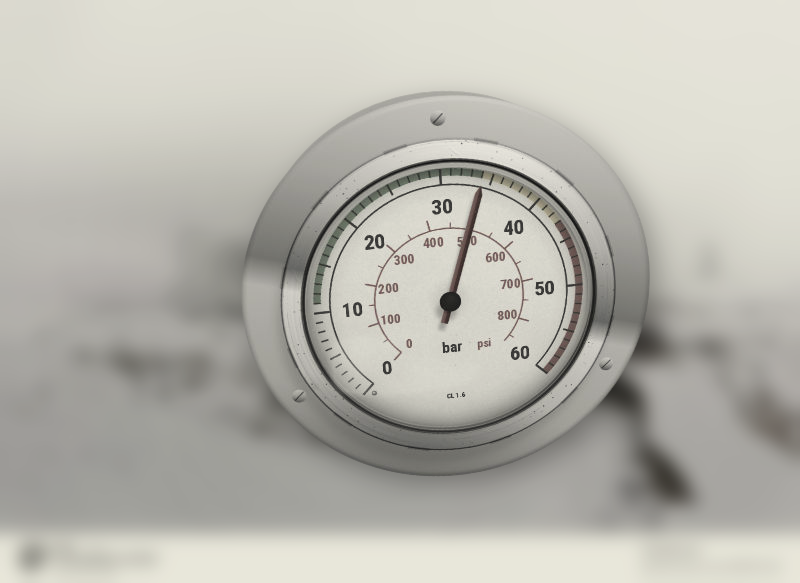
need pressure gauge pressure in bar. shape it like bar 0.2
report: bar 34
